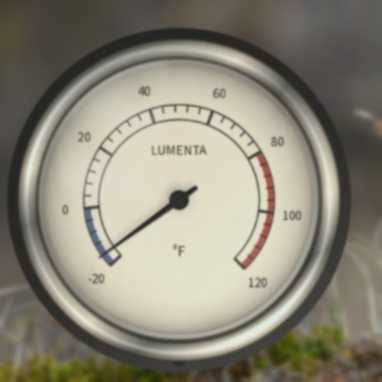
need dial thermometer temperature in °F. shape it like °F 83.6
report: °F -16
